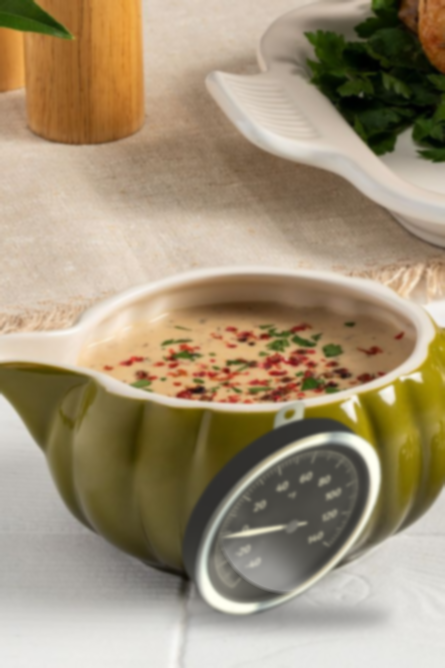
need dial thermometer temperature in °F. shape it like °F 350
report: °F 0
